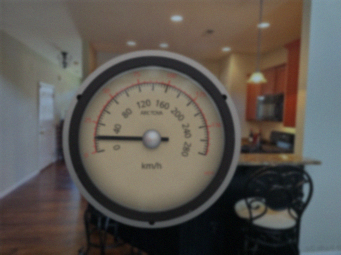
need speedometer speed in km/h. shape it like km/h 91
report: km/h 20
